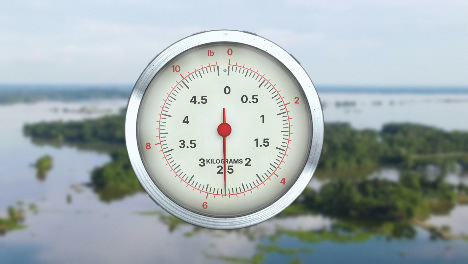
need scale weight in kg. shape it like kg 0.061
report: kg 2.5
